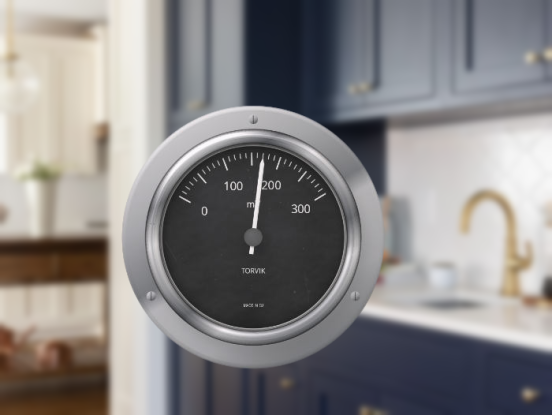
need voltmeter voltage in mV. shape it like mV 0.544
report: mV 170
